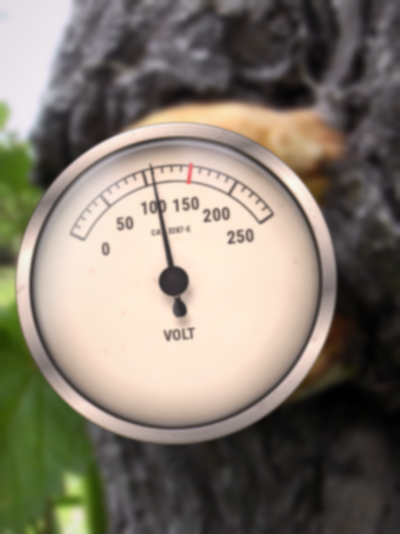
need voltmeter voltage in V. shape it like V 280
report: V 110
